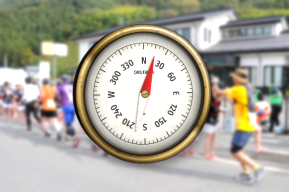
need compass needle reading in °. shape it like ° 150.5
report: ° 15
